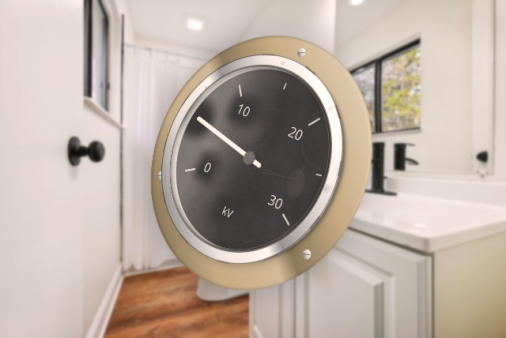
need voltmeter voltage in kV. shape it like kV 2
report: kV 5
